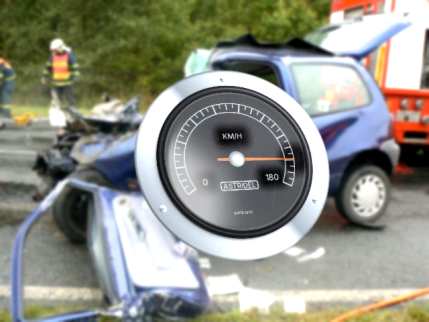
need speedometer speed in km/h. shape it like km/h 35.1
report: km/h 160
